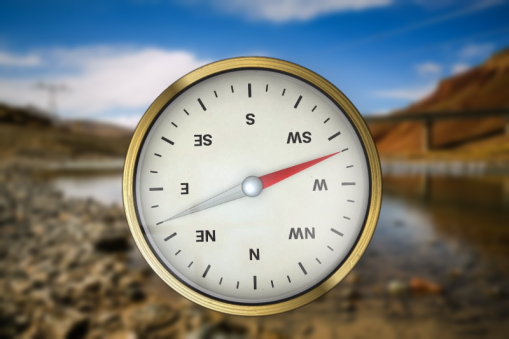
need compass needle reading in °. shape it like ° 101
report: ° 250
